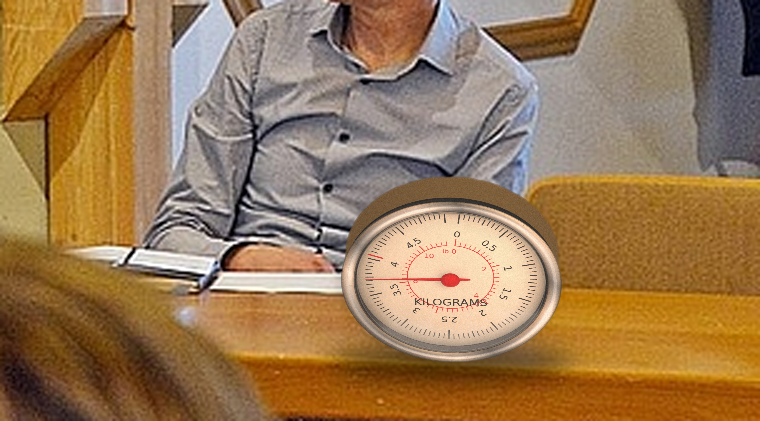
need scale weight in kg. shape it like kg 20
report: kg 3.75
